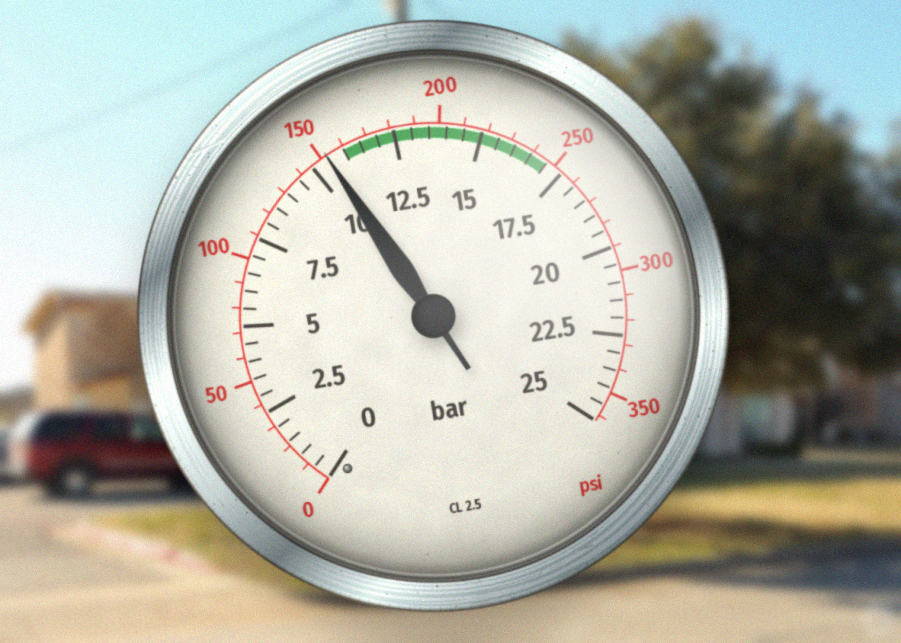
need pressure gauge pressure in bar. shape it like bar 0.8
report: bar 10.5
